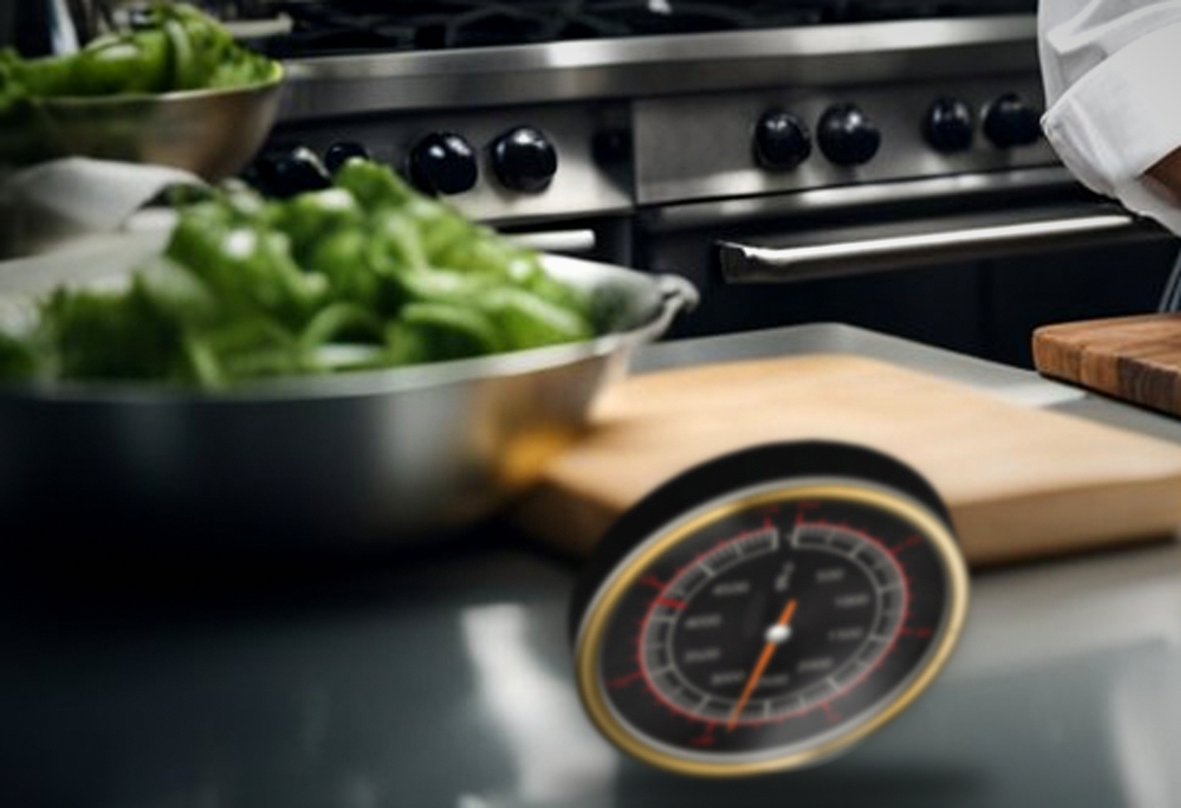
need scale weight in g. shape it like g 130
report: g 2750
